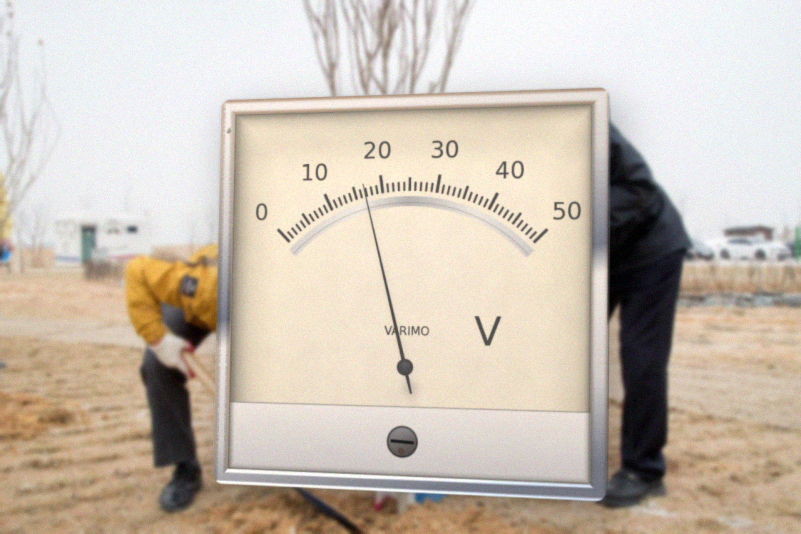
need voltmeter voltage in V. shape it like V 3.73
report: V 17
